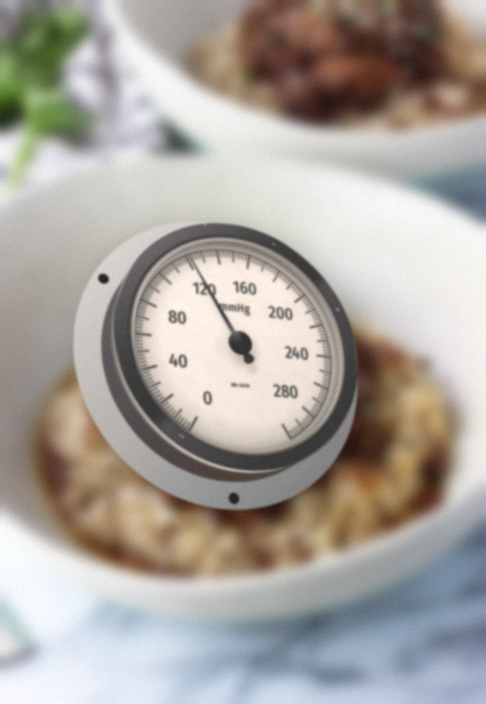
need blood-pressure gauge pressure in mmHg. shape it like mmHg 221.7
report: mmHg 120
